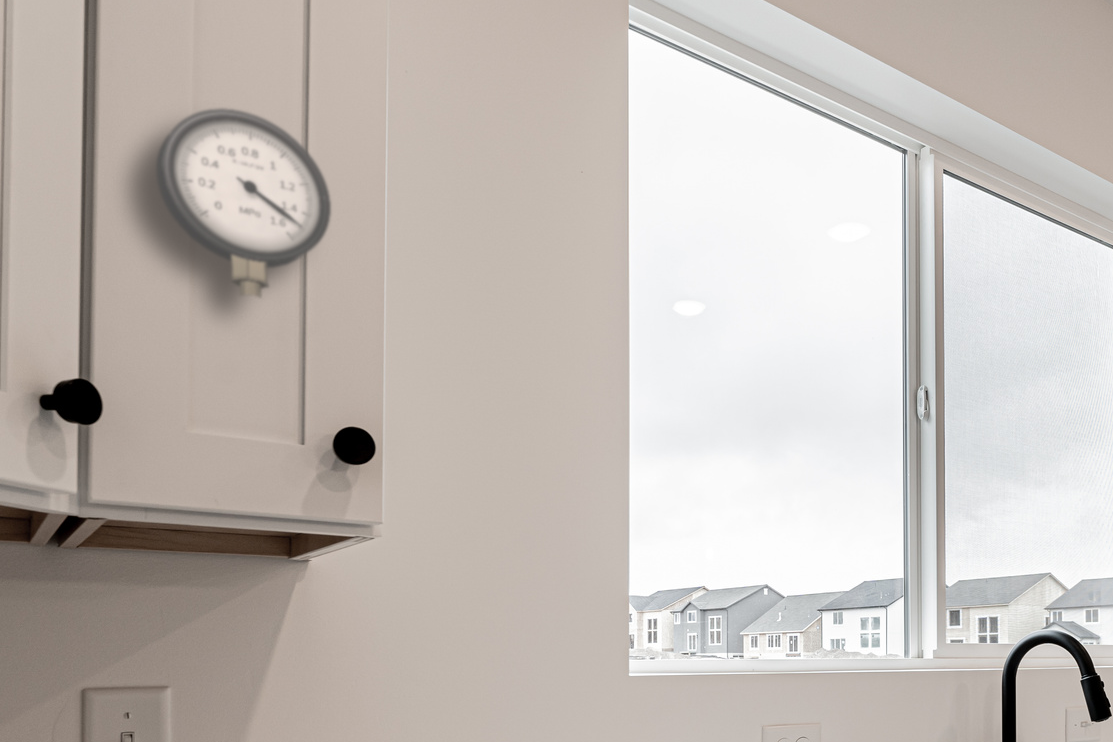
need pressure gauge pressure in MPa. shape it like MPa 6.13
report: MPa 1.5
